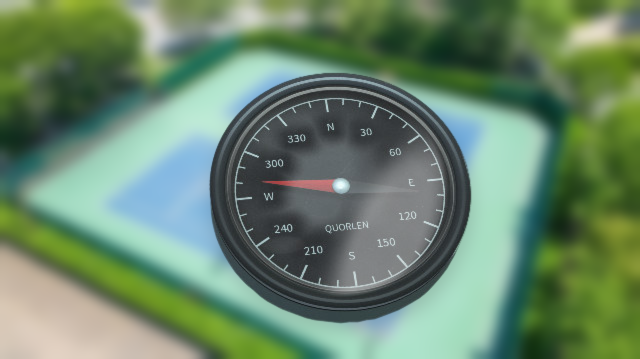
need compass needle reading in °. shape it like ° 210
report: ° 280
